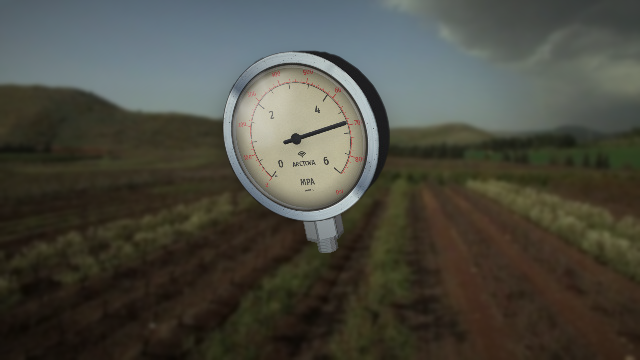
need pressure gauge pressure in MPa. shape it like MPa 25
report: MPa 4.75
